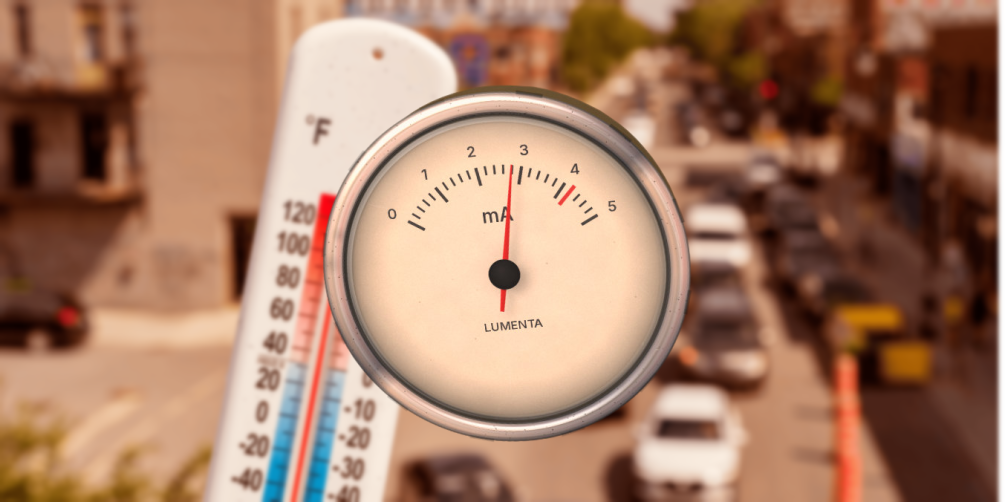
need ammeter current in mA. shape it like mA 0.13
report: mA 2.8
